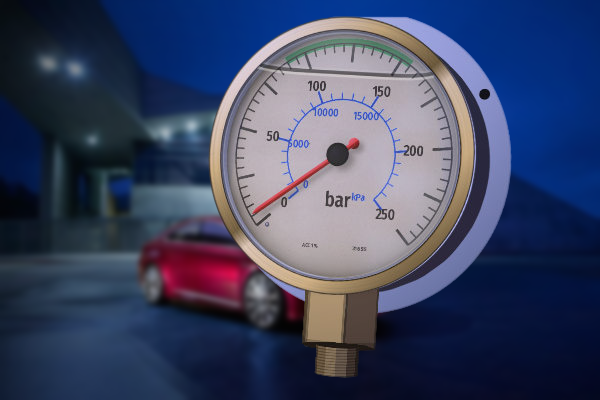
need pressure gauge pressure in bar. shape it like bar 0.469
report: bar 5
